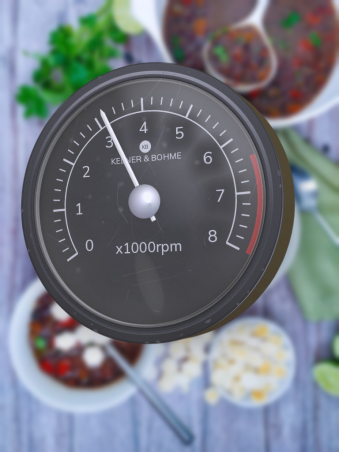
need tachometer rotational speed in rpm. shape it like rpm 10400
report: rpm 3200
